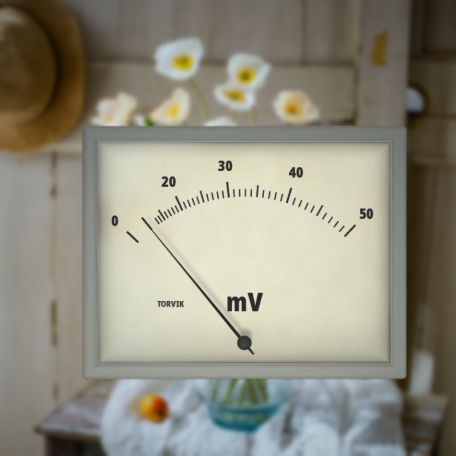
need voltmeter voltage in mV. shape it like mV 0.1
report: mV 10
